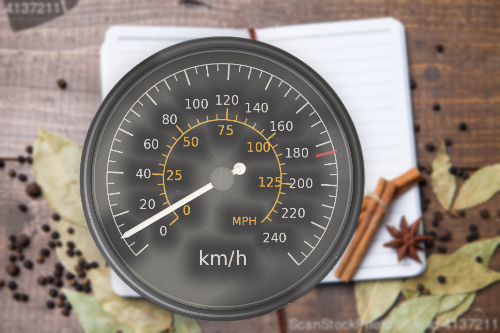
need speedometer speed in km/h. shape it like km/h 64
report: km/h 10
